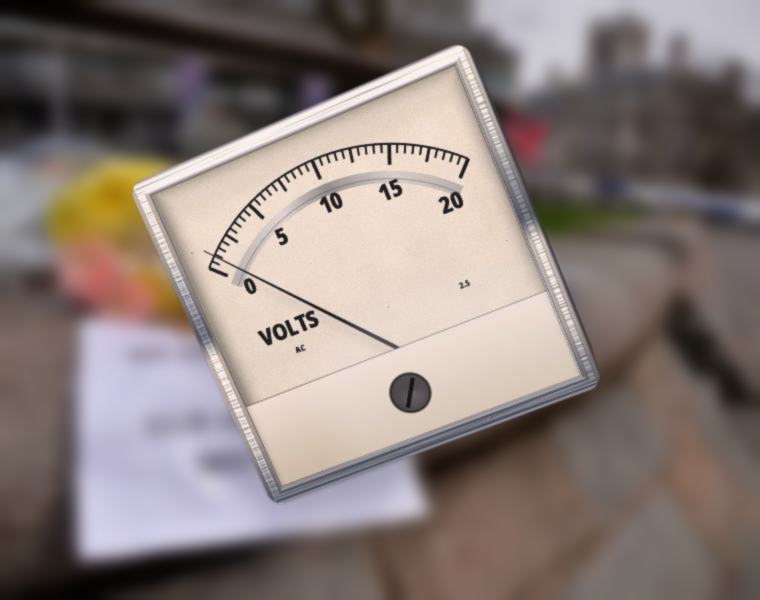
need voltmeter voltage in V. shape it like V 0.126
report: V 1
